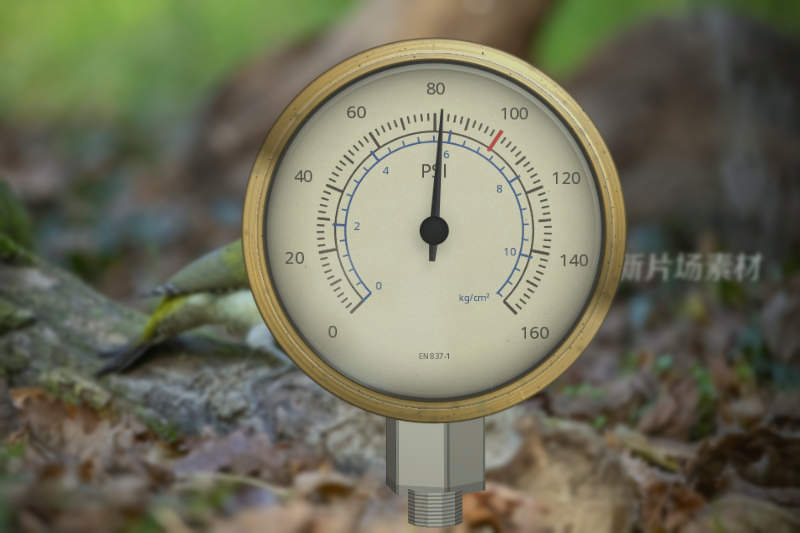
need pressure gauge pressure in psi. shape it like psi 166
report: psi 82
